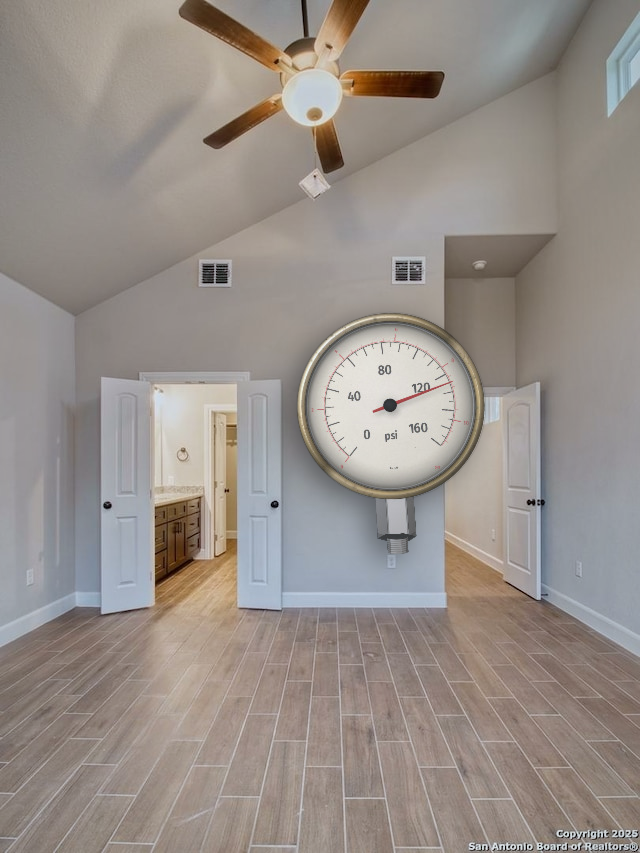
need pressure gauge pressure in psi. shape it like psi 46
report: psi 125
